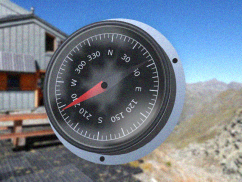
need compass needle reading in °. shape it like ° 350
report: ° 235
